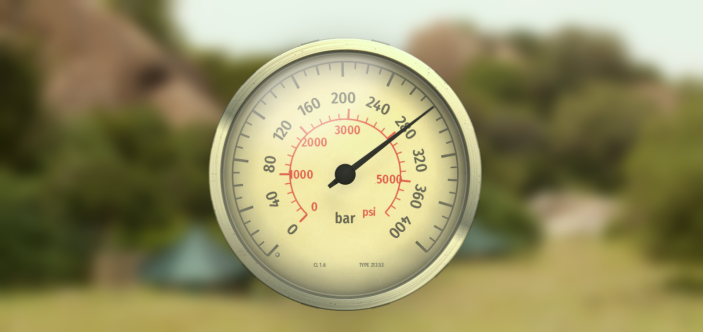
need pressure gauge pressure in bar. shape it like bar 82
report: bar 280
